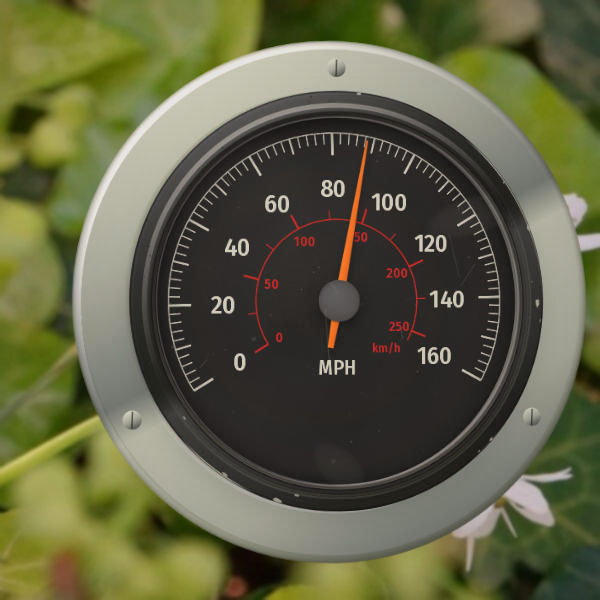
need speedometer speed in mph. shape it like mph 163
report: mph 88
